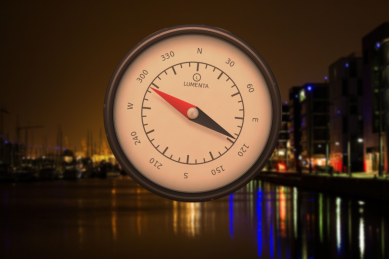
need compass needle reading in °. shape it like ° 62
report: ° 295
